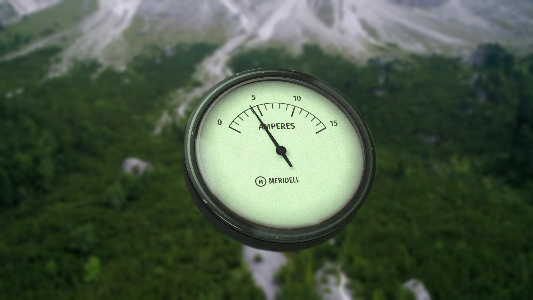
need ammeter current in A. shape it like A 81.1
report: A 4
